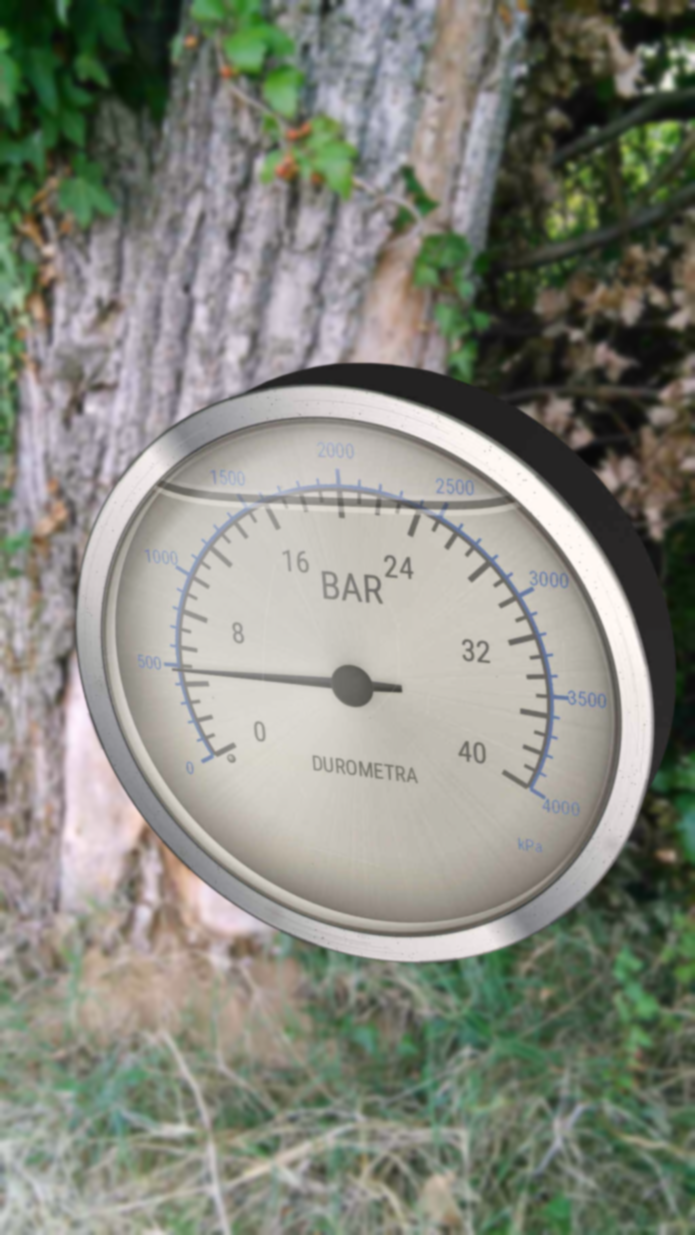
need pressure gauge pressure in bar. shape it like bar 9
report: bar 5
